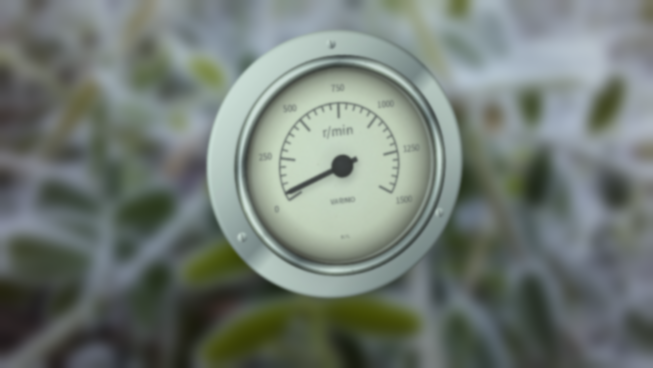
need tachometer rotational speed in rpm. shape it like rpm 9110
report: rpm 50
